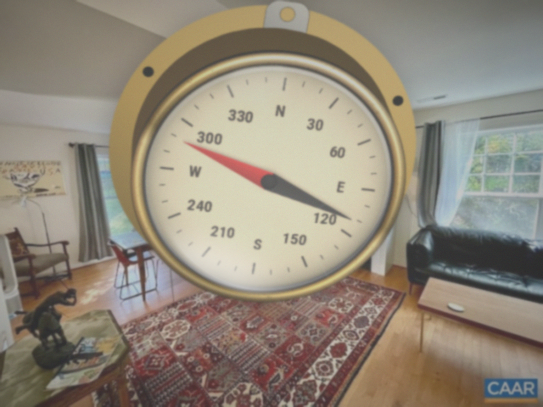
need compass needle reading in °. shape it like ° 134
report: ° 290
